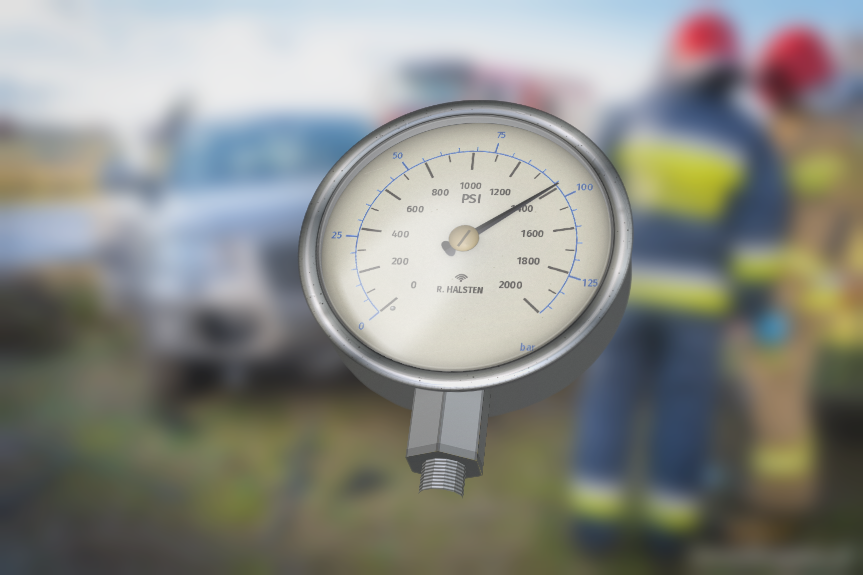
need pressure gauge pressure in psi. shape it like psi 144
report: psi 1400
